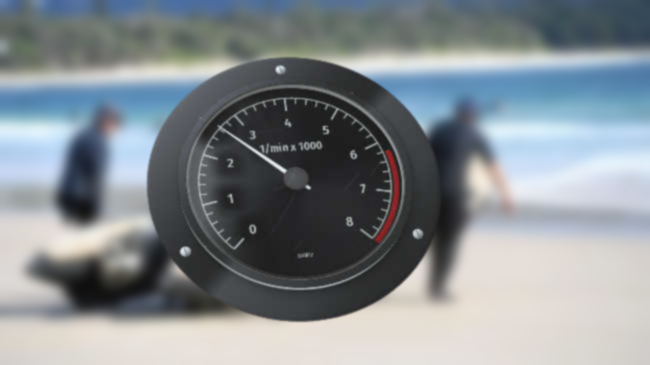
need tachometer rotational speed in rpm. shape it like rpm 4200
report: rpm 2600
